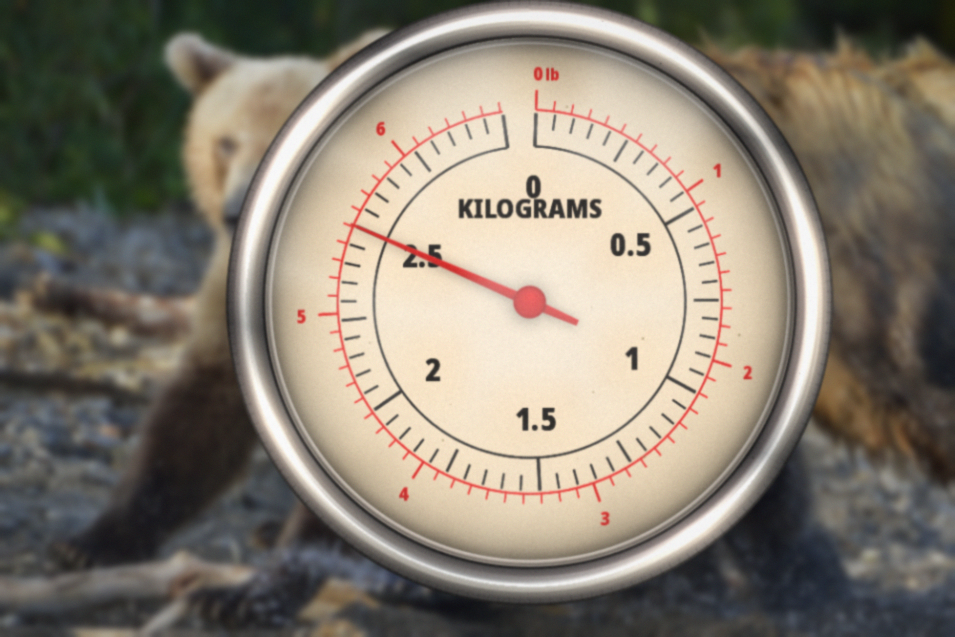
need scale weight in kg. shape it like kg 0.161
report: kg 2.5
